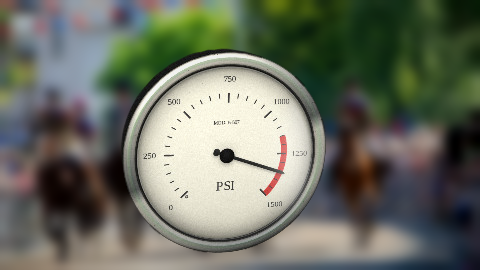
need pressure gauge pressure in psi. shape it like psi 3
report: psi 1350
